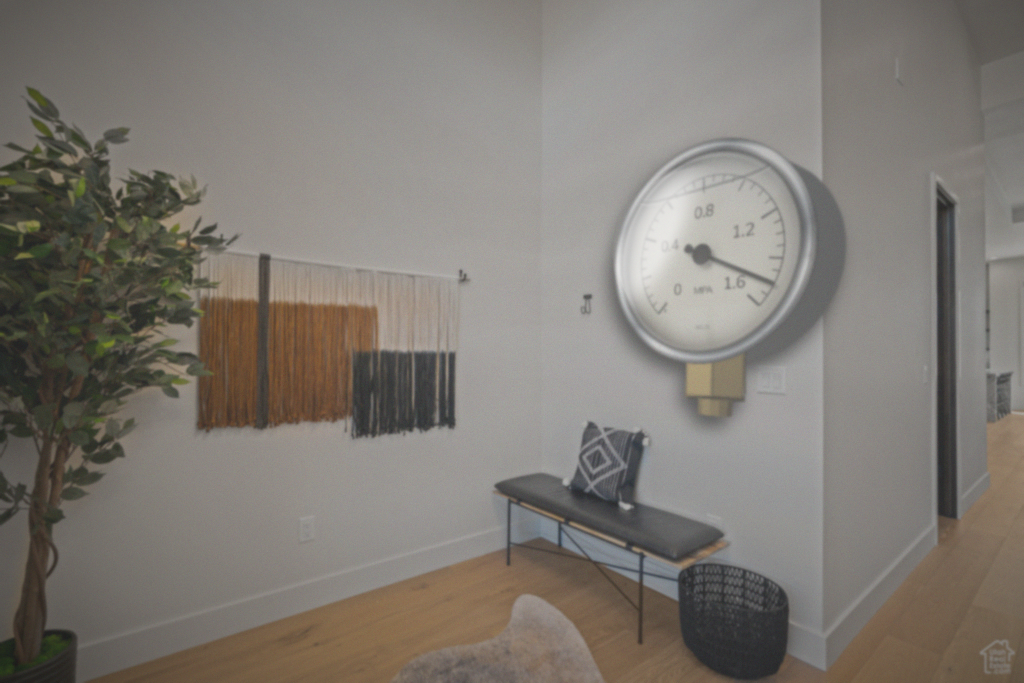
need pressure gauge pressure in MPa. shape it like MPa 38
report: MPa 1.5
